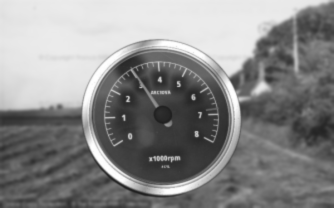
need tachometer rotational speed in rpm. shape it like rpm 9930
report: rpm 3000
